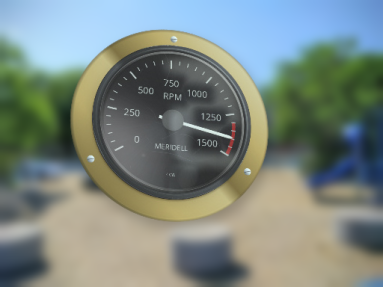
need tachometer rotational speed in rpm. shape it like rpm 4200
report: rpm 1400
